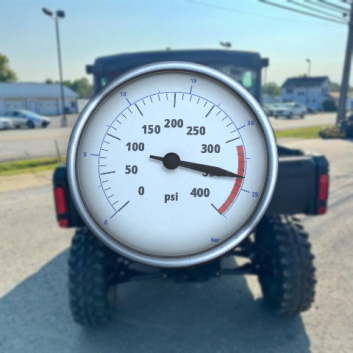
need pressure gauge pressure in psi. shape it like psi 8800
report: psi 350
